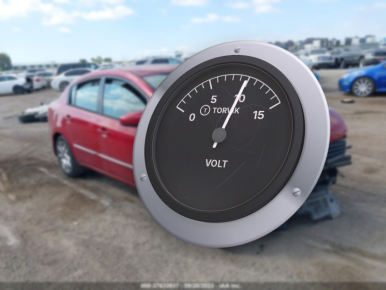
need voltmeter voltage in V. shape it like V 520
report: V 10
